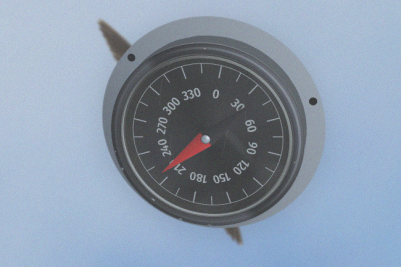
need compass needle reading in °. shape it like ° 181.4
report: ° 217.5
